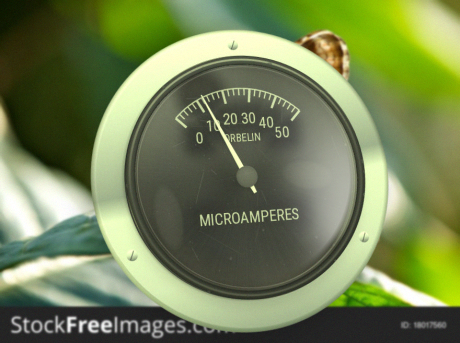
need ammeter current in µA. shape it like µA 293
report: µA 12
